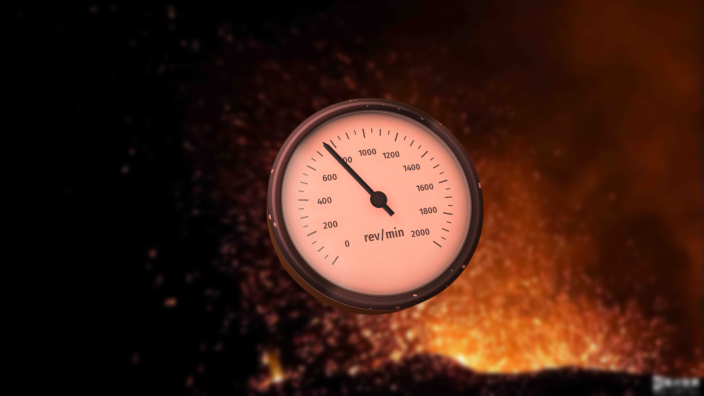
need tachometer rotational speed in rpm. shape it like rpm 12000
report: rpm 750
